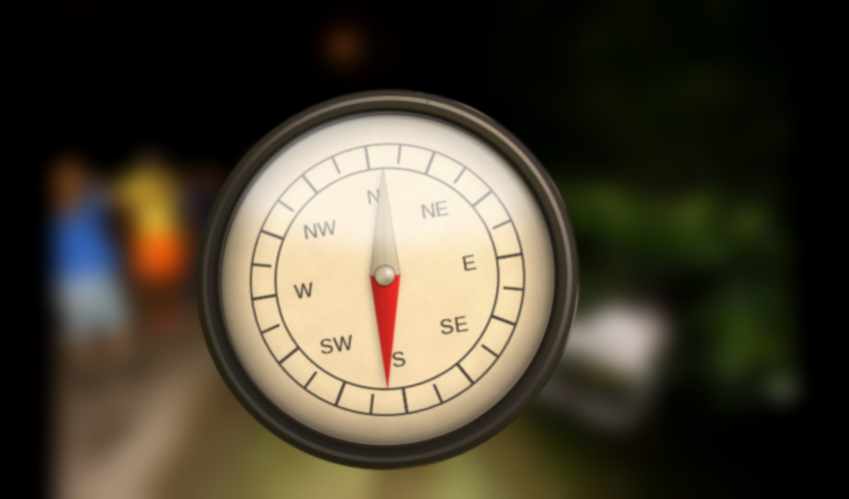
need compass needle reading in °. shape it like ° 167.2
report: ° 187.5
